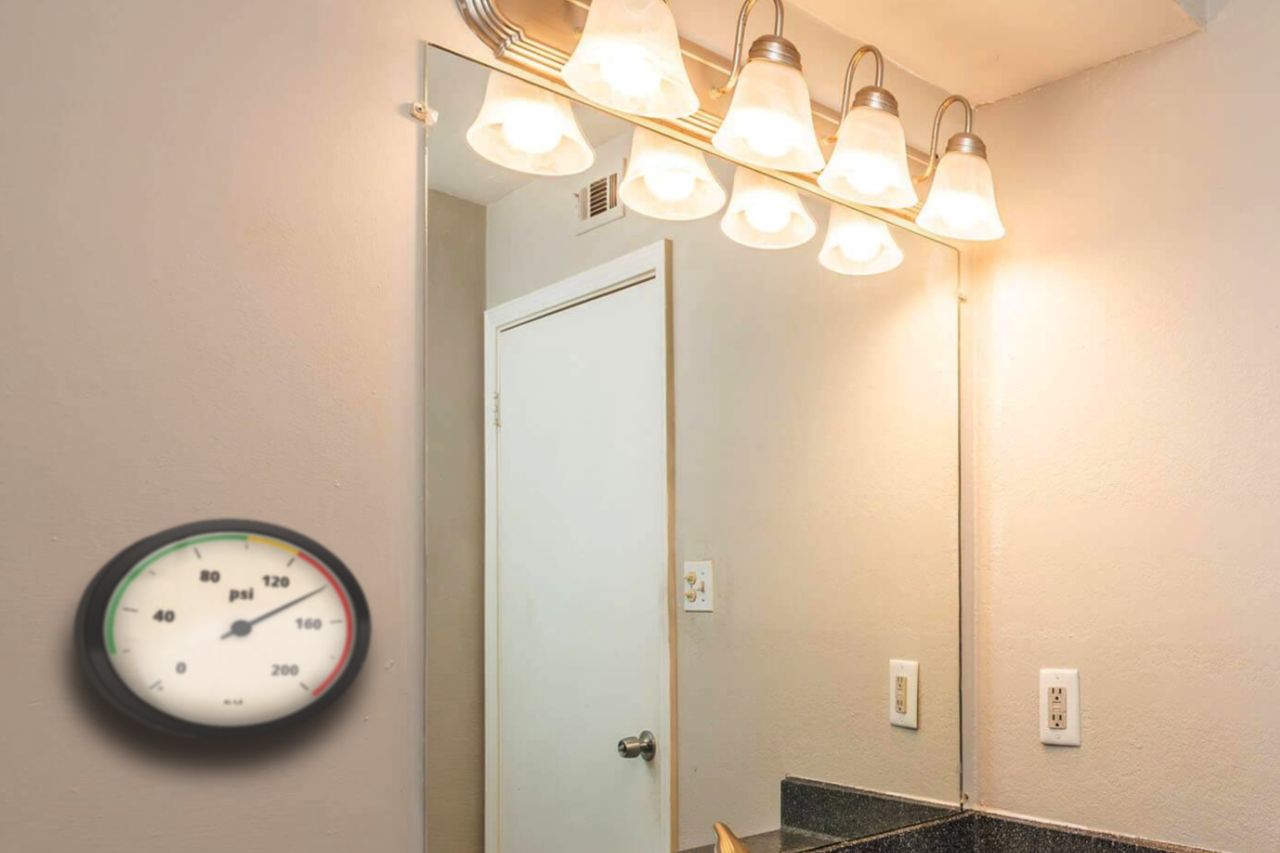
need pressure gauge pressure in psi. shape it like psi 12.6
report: psi 140
